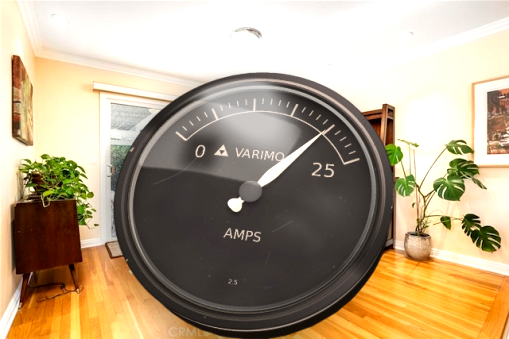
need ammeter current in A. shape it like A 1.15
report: A 20
